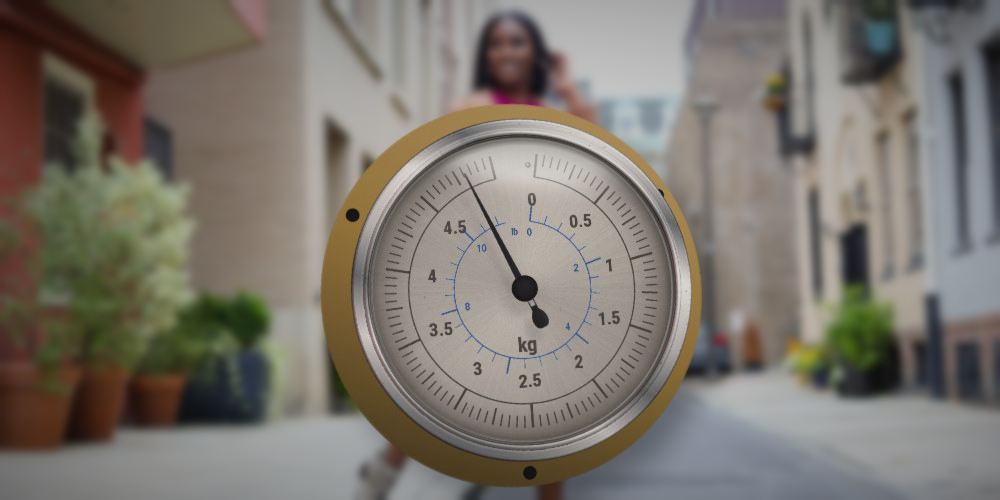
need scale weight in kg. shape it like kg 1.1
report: kg 4.8
